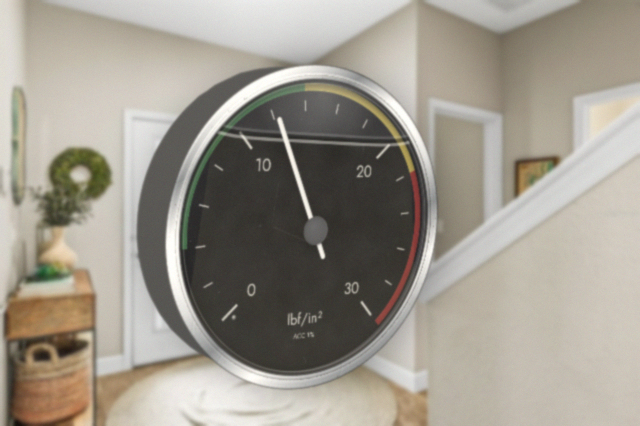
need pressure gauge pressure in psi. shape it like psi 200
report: psi 12
